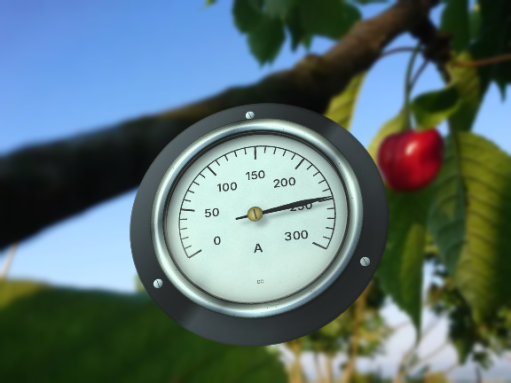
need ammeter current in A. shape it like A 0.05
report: A 250
